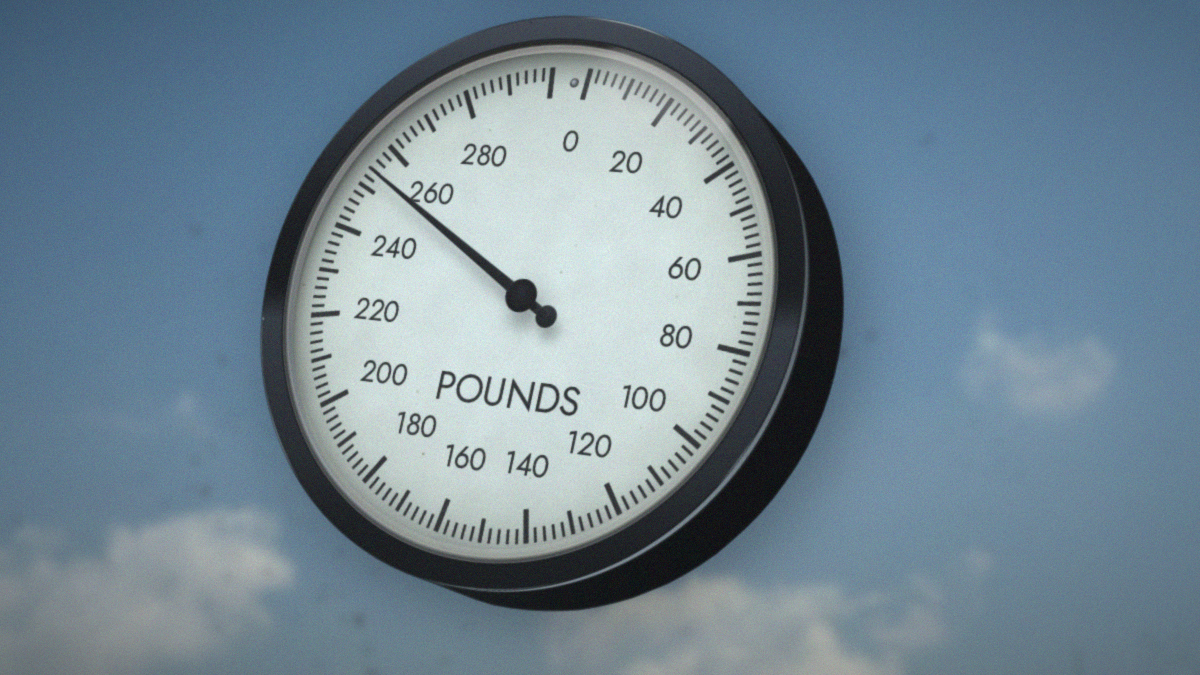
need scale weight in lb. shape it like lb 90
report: lb 254
